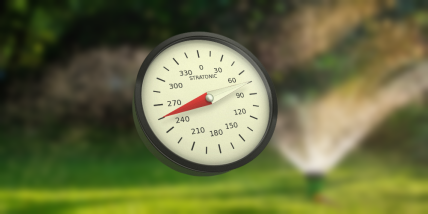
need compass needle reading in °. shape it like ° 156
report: ° 255
